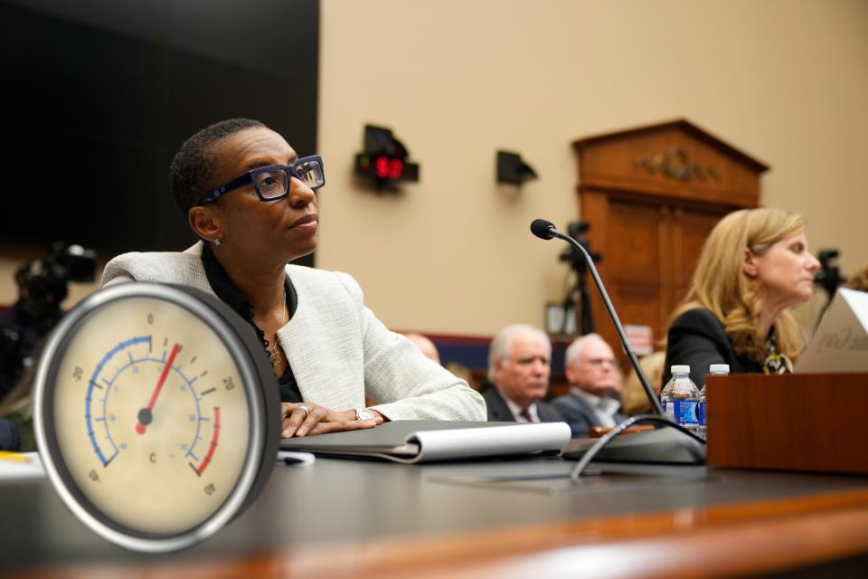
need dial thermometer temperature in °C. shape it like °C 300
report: °C 8
